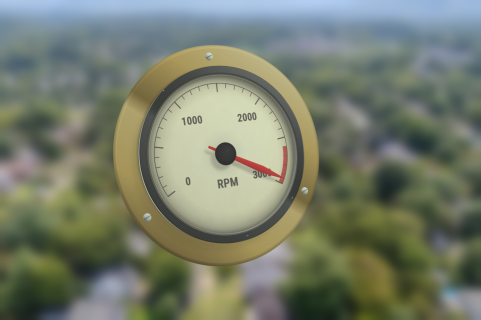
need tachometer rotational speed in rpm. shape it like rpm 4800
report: rpm 2950
